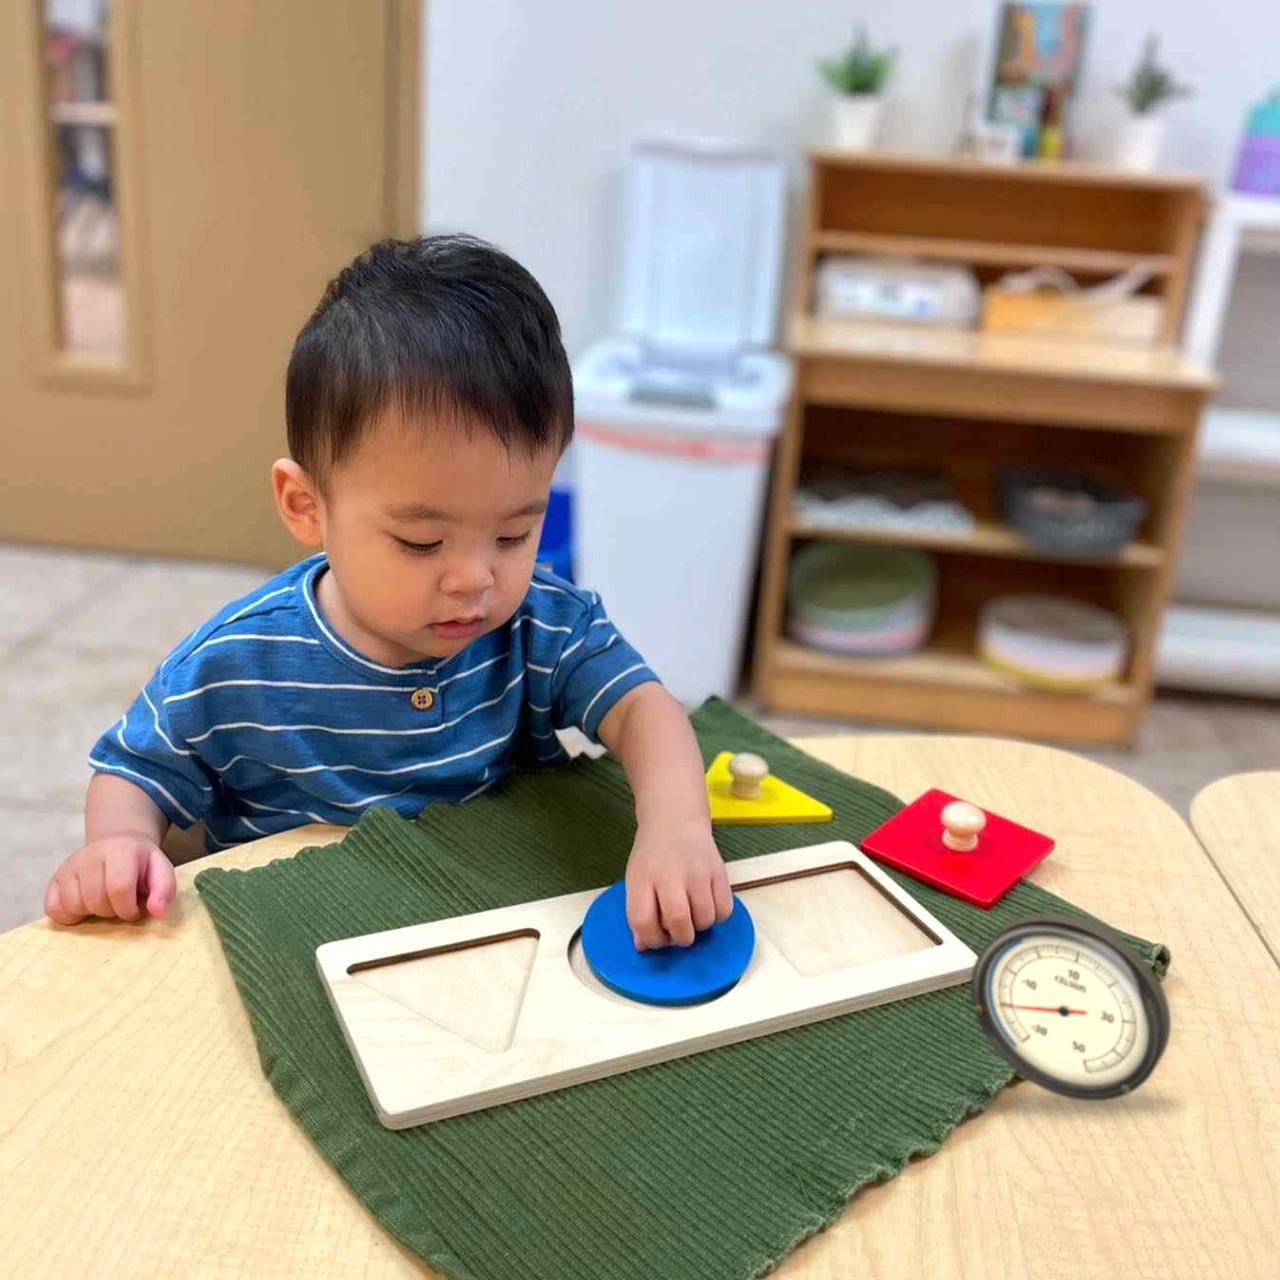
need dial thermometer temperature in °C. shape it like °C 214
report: °C -20
